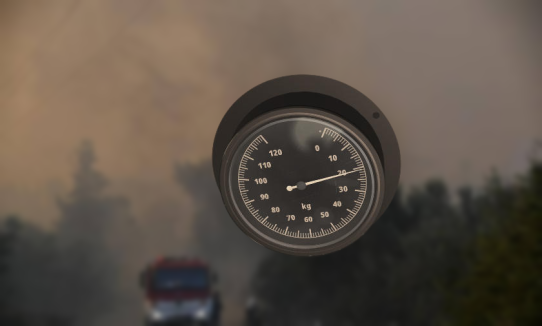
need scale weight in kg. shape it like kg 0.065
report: kg 20
